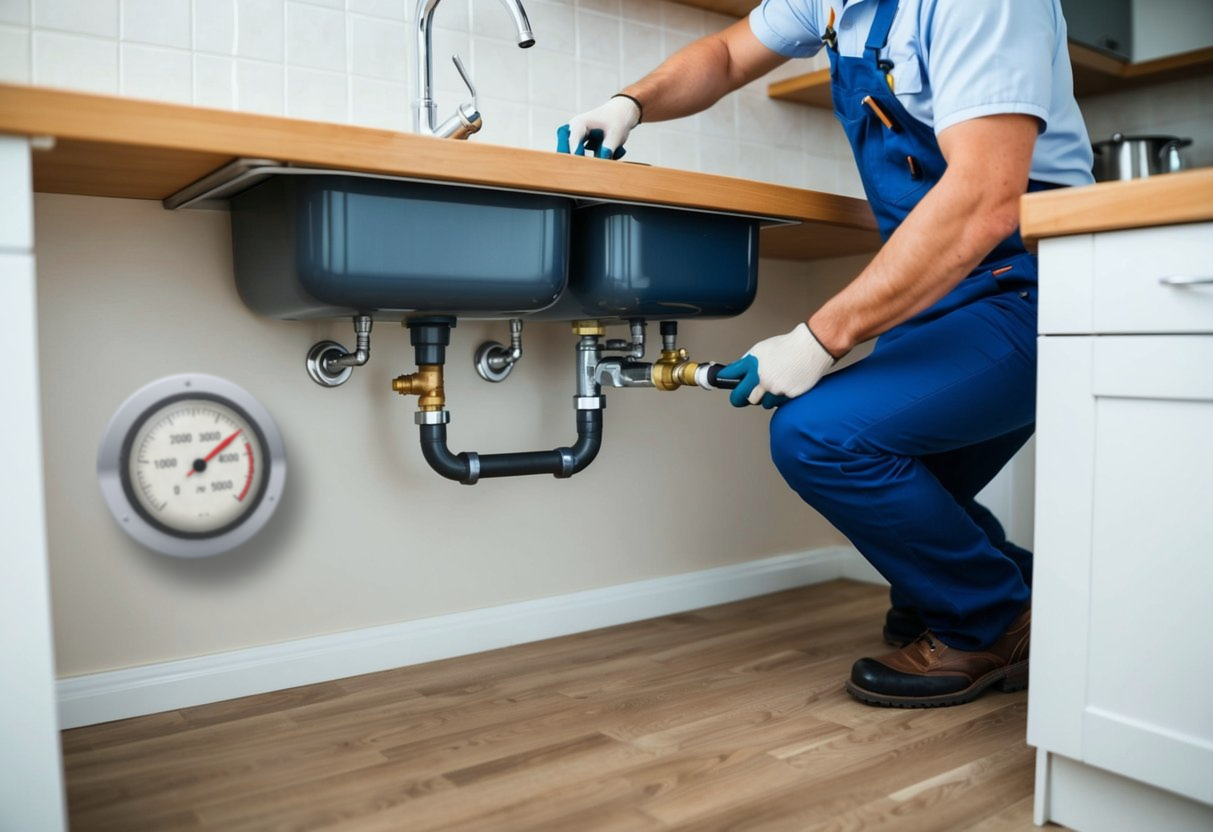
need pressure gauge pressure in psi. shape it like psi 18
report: psi 3500
